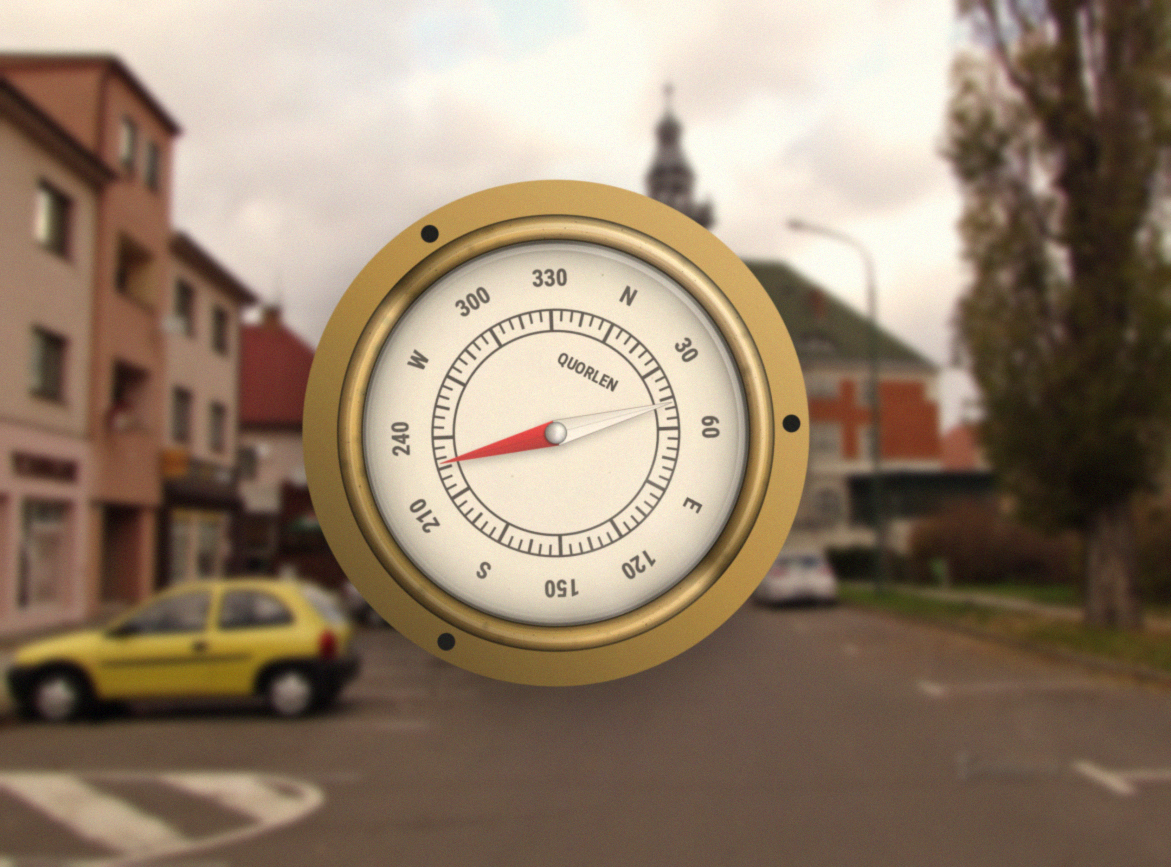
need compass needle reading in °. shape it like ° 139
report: ° 227.5
